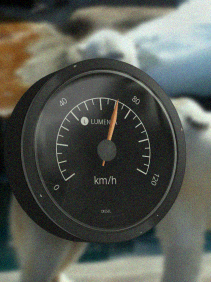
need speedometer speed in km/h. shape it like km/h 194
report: km/h 70
